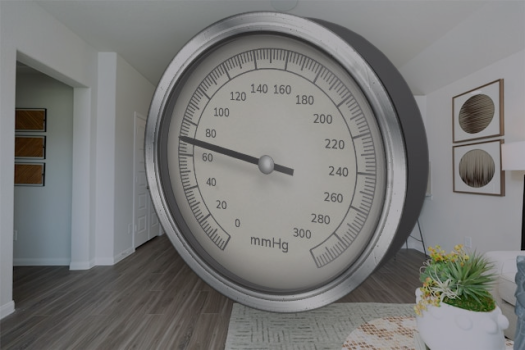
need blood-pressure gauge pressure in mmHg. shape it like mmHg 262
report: mmHg 70
